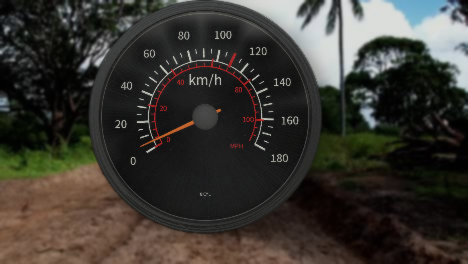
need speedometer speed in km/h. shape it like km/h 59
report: km/h 5
